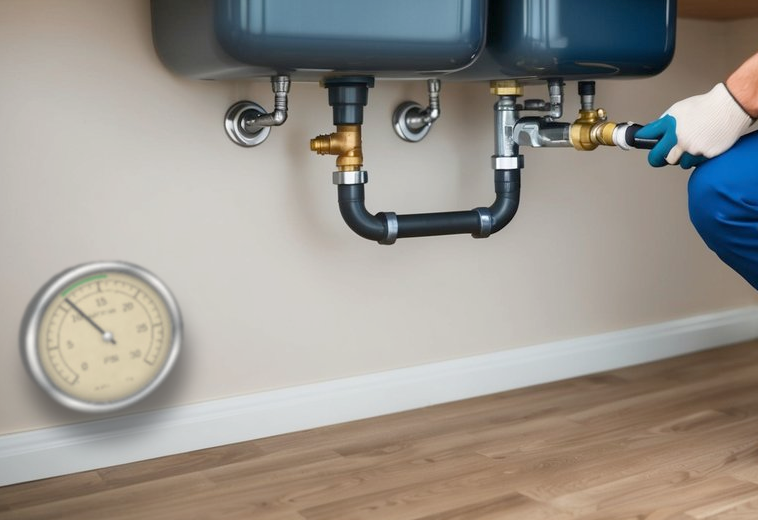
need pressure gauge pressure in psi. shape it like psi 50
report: psi 11
